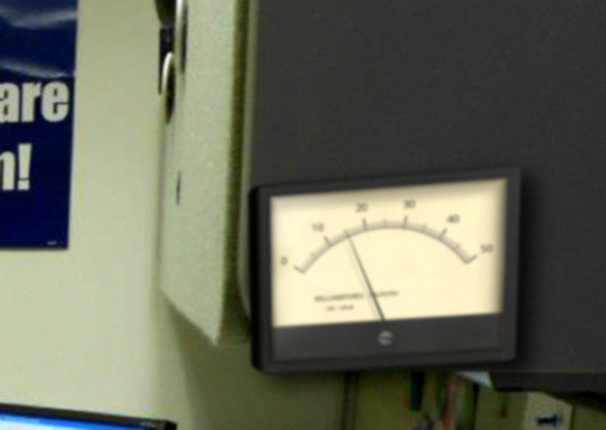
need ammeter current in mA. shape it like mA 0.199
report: mA 15
